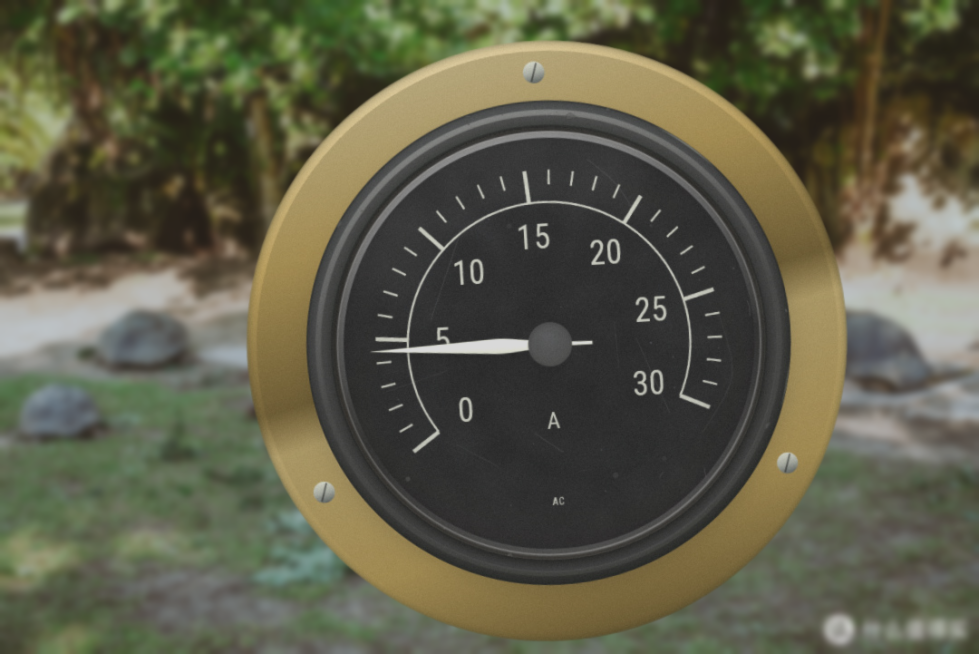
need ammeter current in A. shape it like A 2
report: A 4.5
